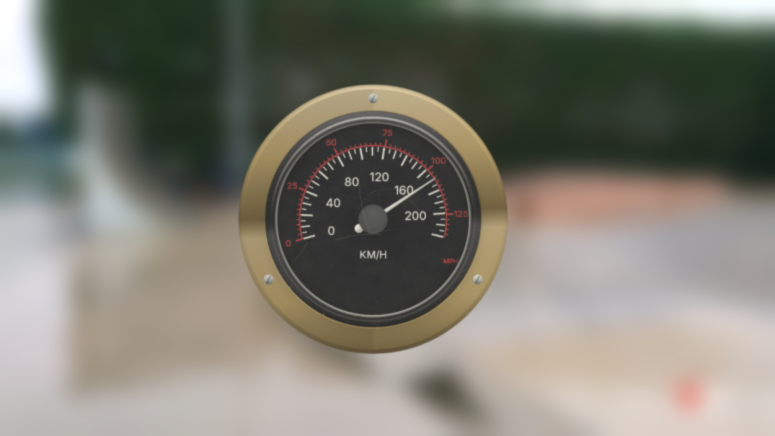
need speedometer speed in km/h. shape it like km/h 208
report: km/h 170
